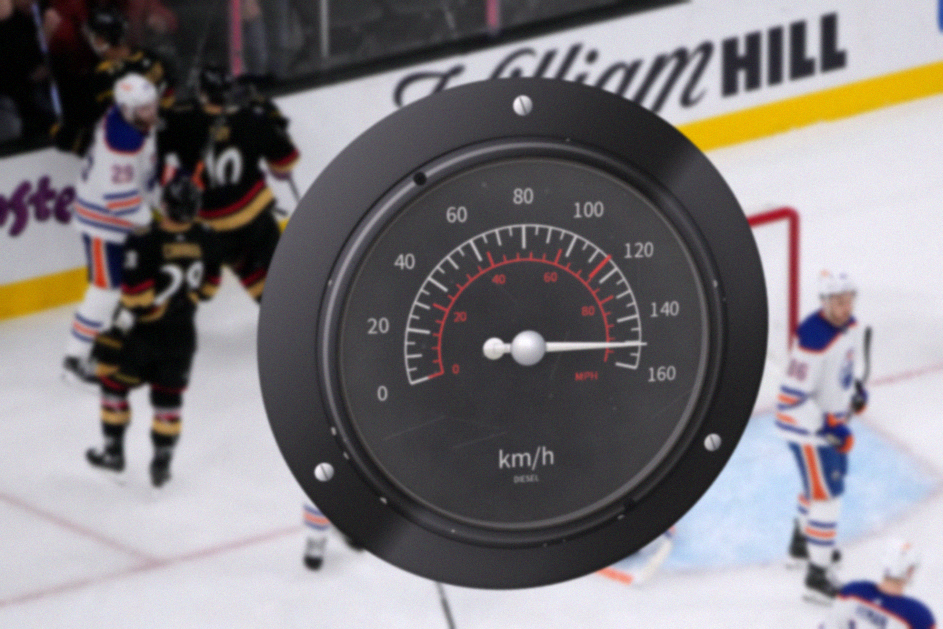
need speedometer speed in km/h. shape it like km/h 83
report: km/h 150
